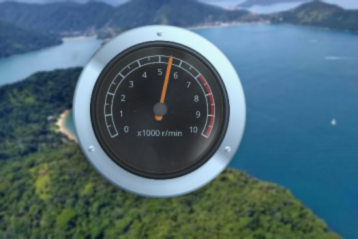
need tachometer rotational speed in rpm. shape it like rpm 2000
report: rpm 5500
